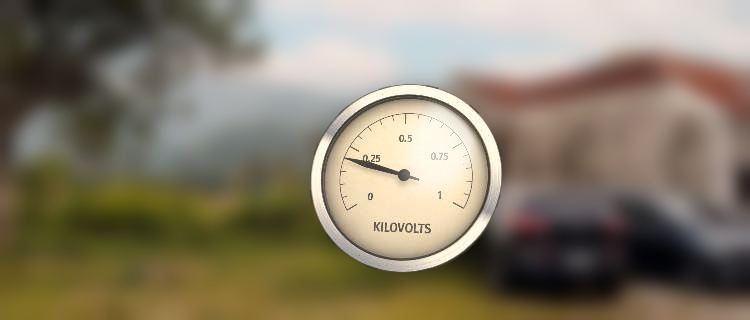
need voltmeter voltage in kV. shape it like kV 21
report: kV 0.2
